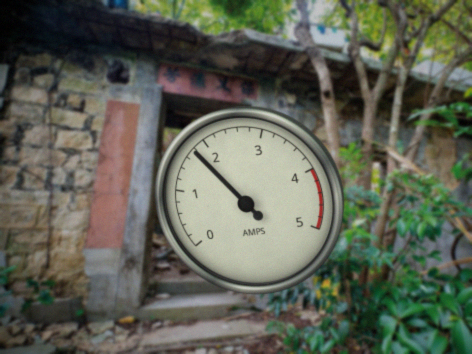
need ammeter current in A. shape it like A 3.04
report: A 1.8
